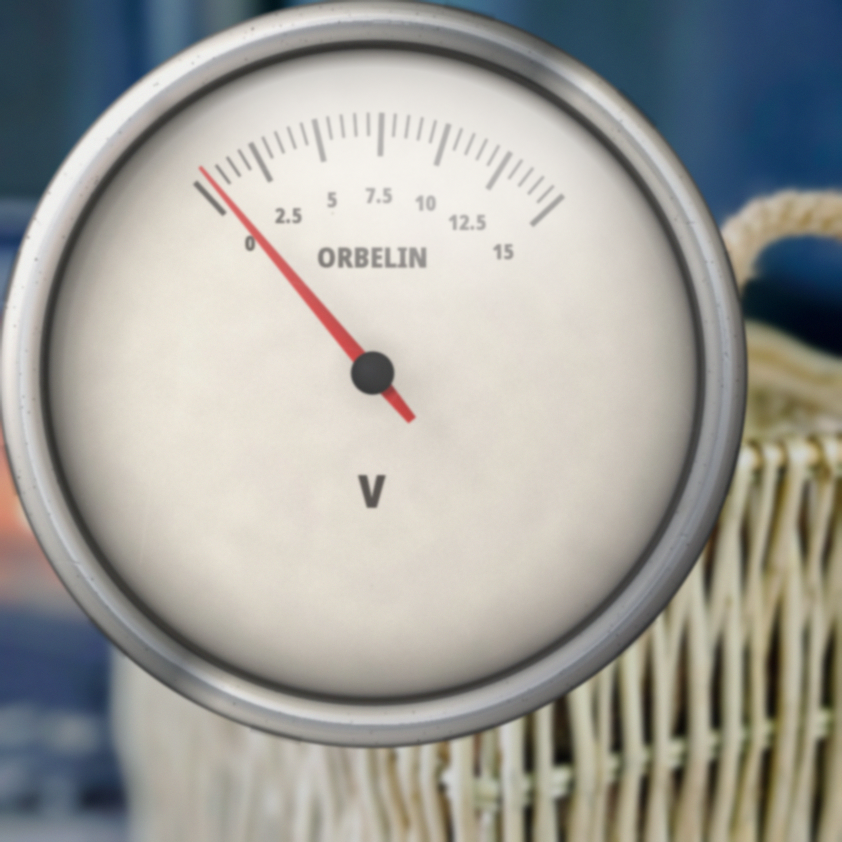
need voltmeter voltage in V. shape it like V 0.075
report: V 0.5
